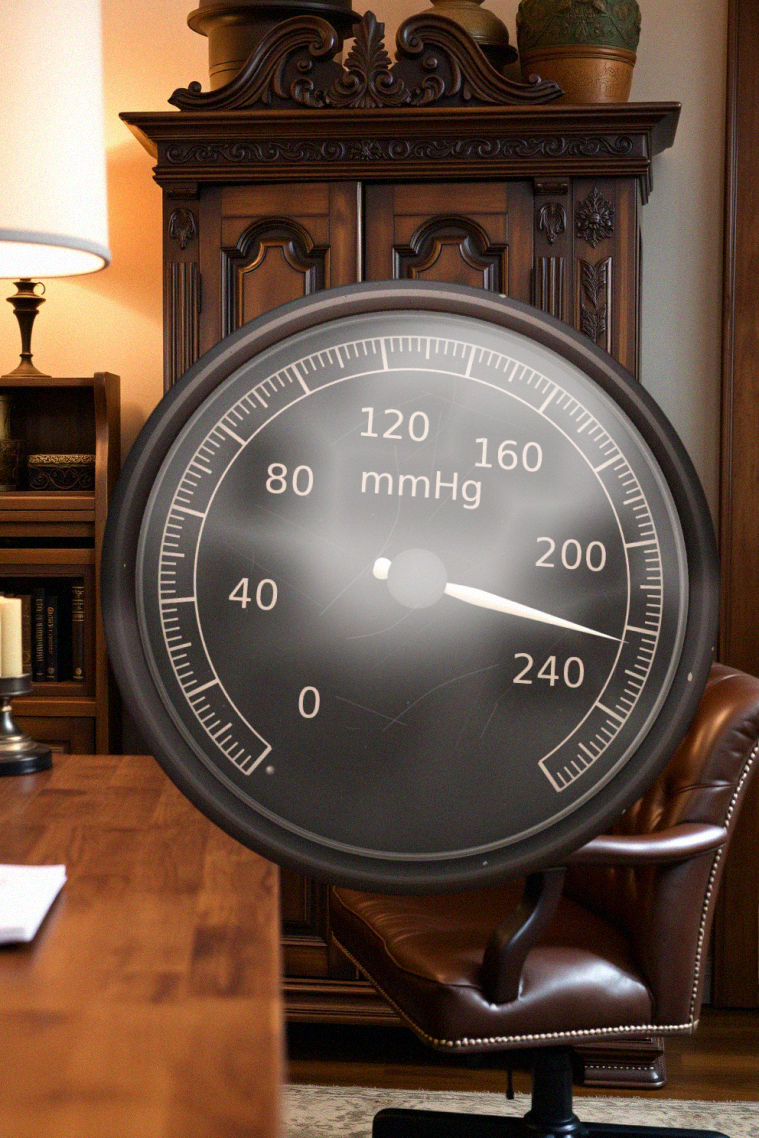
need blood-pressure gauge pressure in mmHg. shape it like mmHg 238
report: mmHg 224
